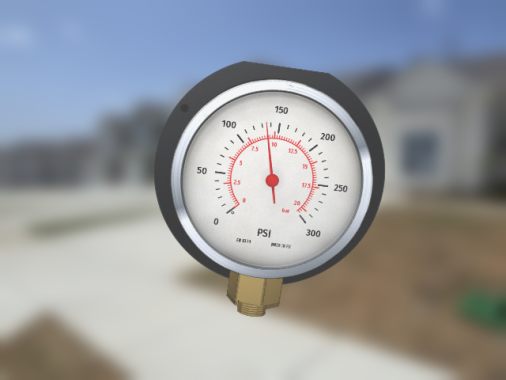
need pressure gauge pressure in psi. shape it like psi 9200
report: psi 135
